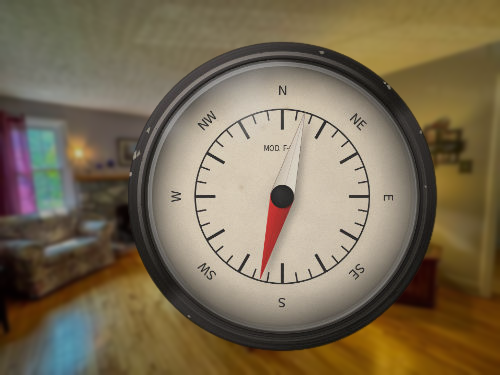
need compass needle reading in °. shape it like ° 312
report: ° 195
